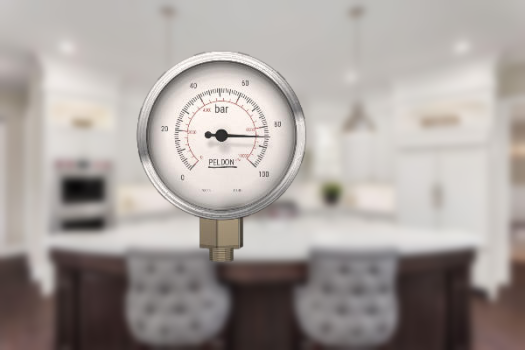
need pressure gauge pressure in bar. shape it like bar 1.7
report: bar 85
